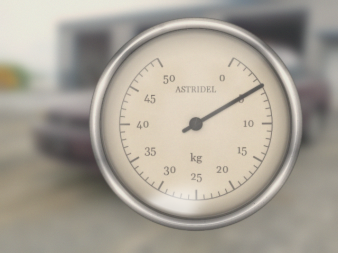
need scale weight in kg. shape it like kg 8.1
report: kg 5
